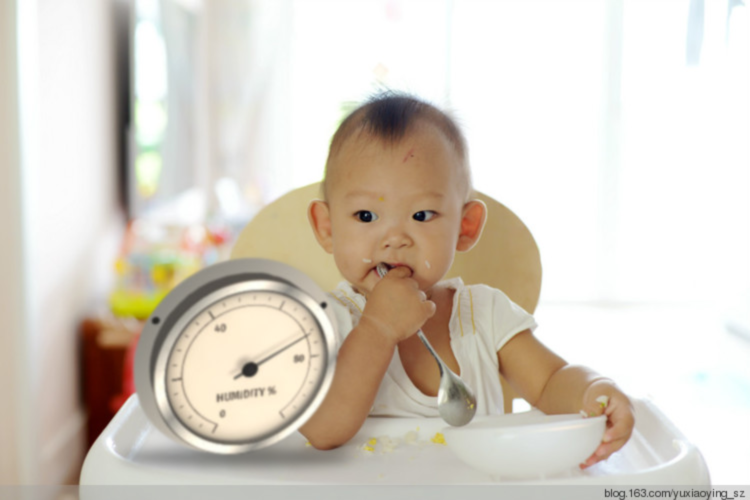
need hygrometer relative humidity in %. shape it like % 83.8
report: % 72
